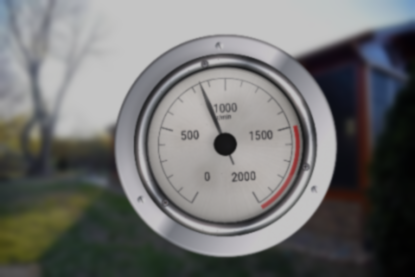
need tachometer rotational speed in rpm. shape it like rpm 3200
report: rpm 850
